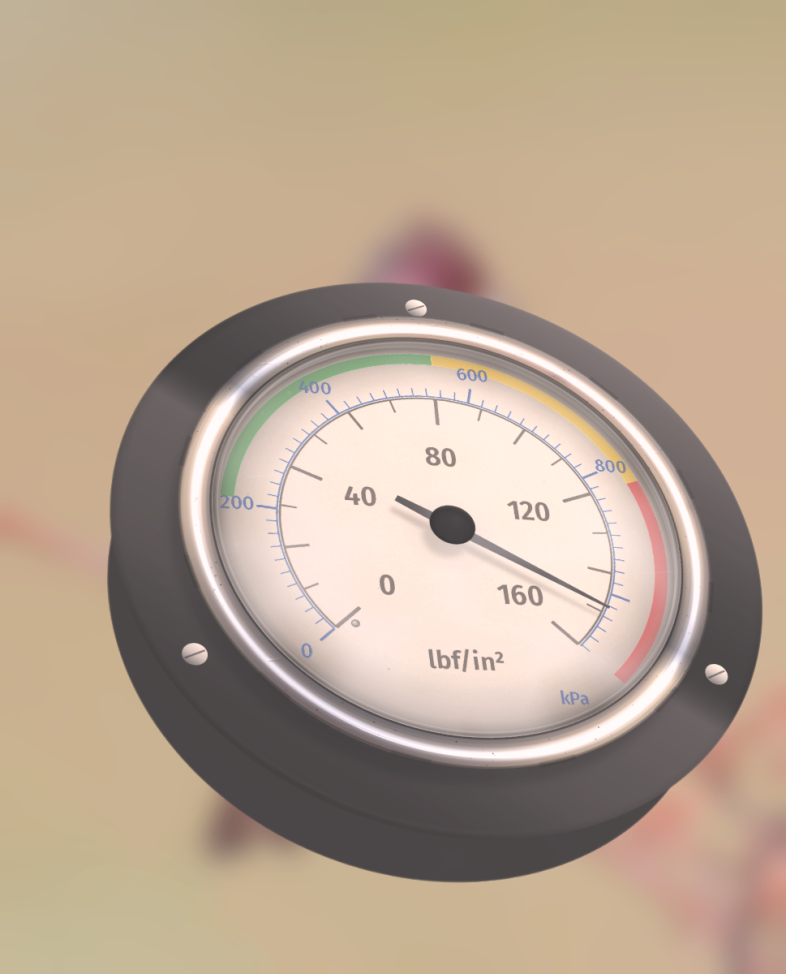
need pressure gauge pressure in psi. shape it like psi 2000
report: psi 150
